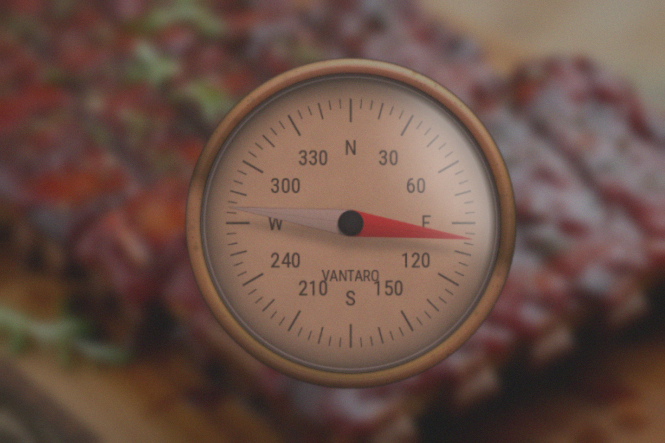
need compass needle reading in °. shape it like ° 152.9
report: ° 97.5
